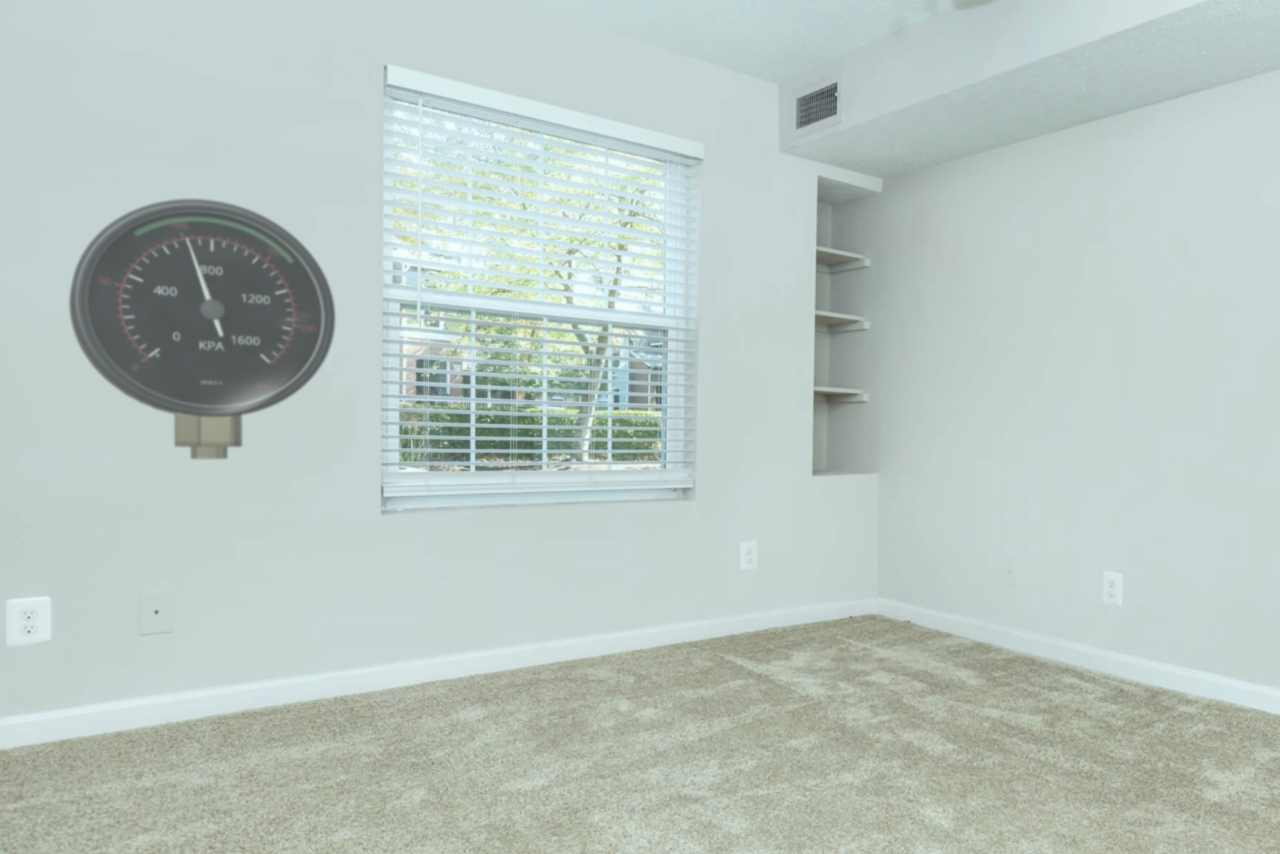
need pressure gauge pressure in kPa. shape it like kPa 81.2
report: kPa 700
